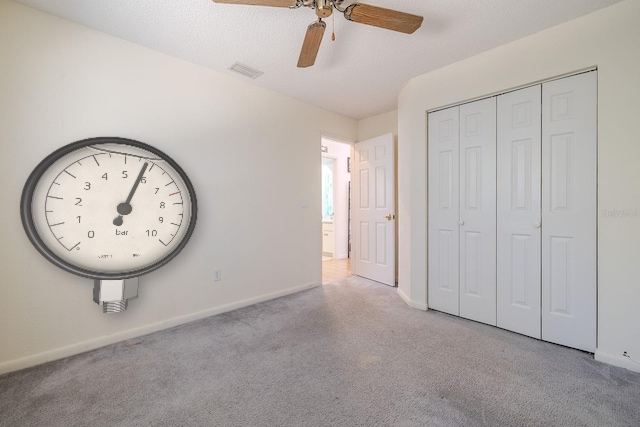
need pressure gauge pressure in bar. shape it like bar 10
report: bar 5.75
